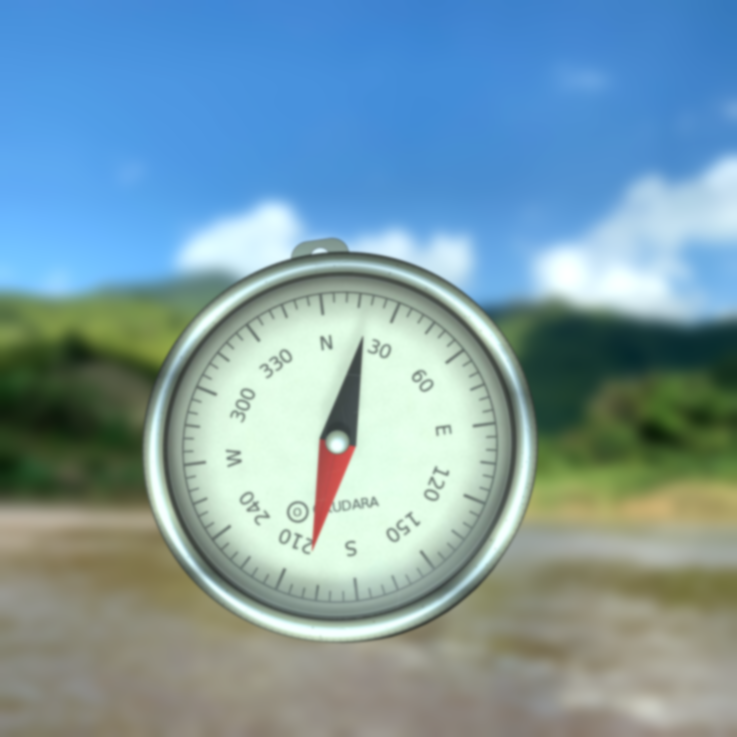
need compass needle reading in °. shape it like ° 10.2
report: ° 200
